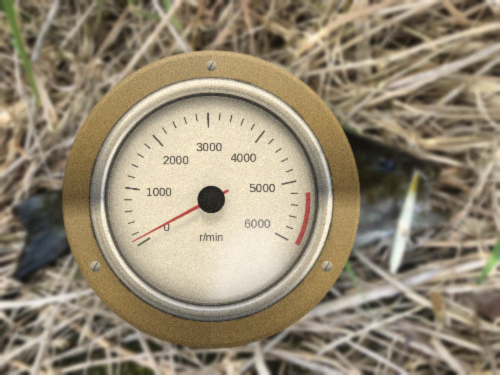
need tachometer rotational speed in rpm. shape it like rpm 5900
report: rpm 100
